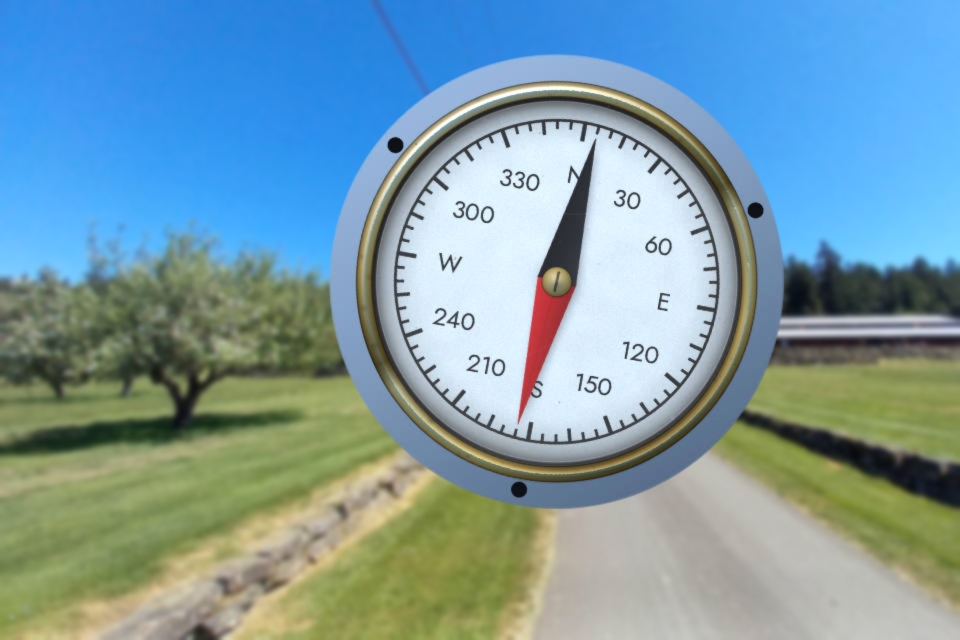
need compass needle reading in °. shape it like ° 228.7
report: ° 185
